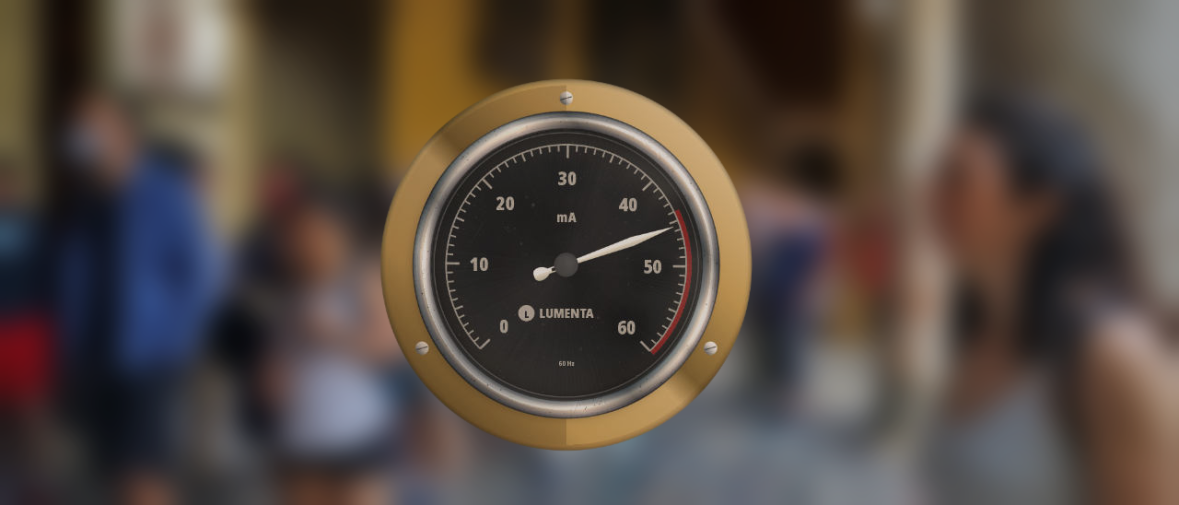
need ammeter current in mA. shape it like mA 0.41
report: mA 45.5
